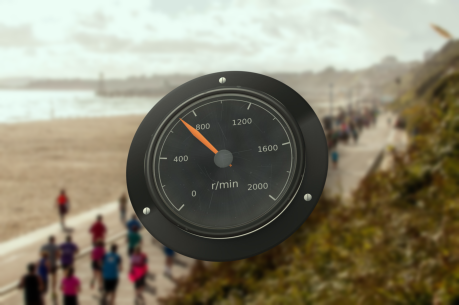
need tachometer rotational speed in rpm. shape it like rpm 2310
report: rpm 700
